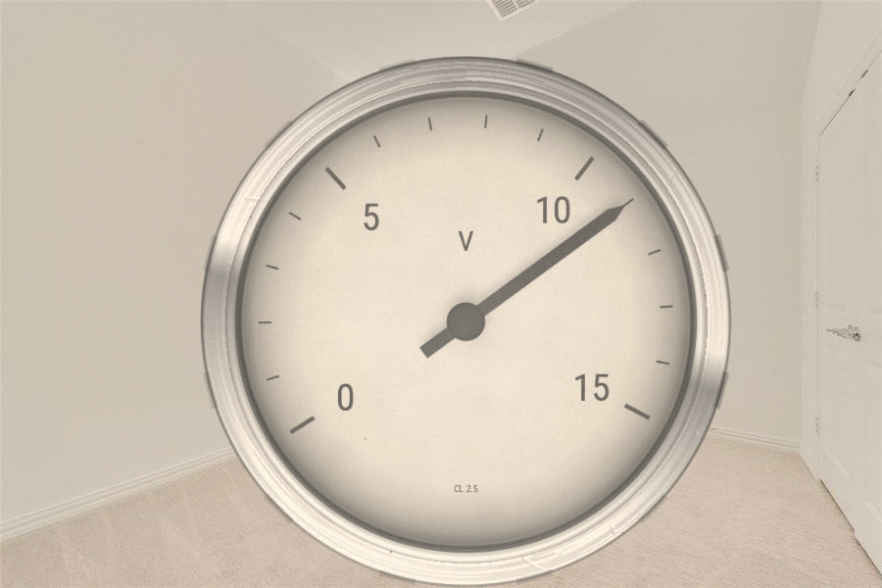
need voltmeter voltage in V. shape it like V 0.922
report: V 11
